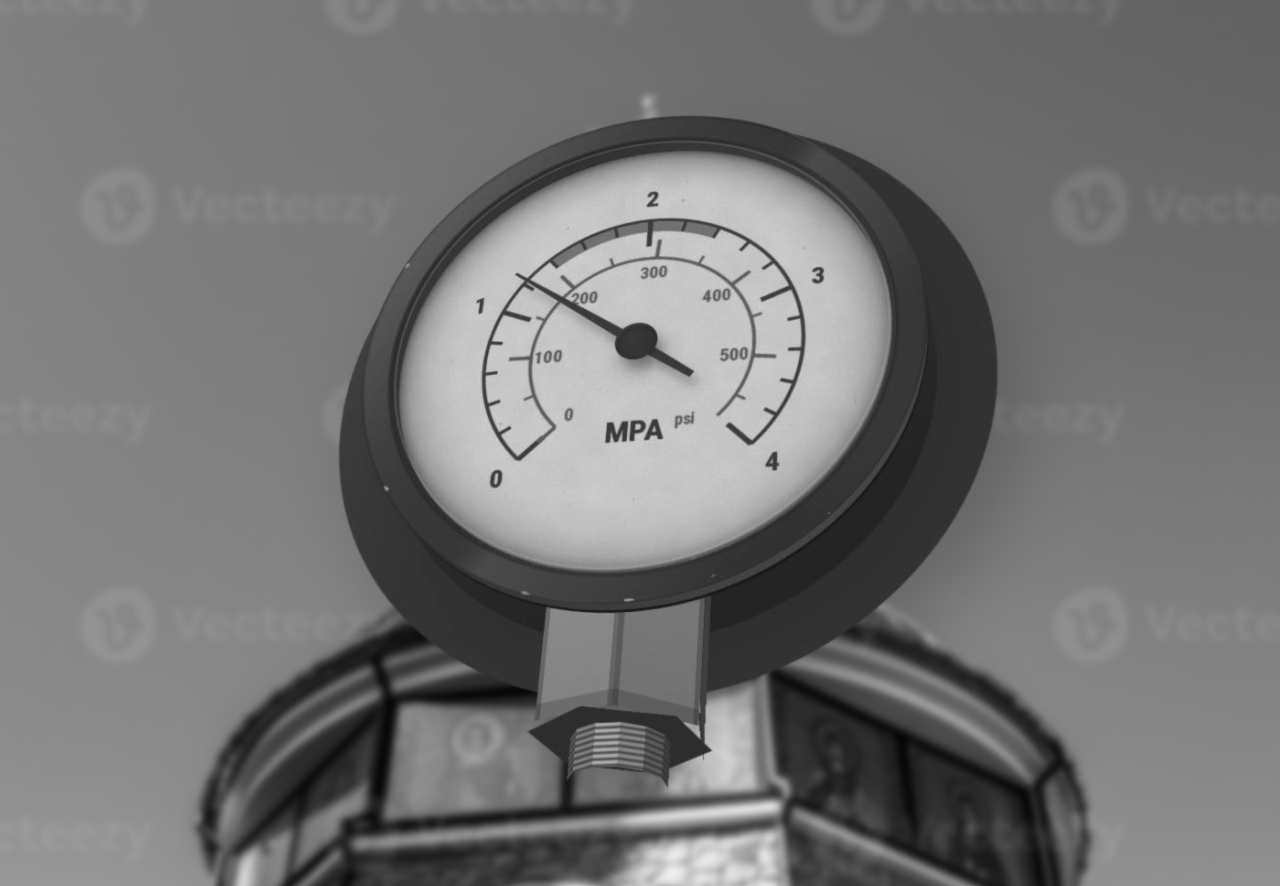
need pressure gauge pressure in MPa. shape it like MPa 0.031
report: MPa 1.2
